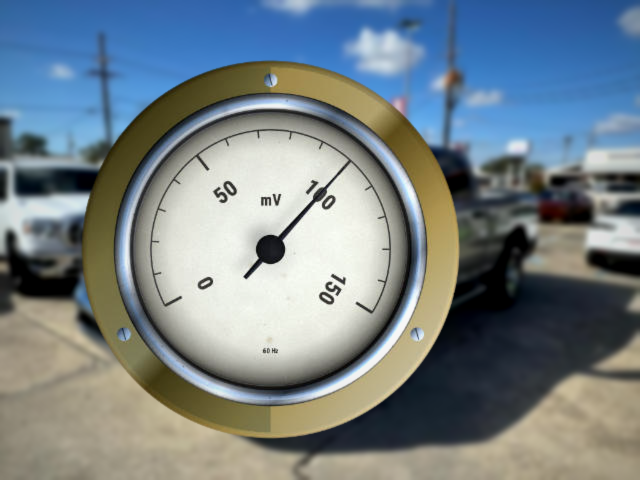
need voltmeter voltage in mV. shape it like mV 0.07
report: mV 100
